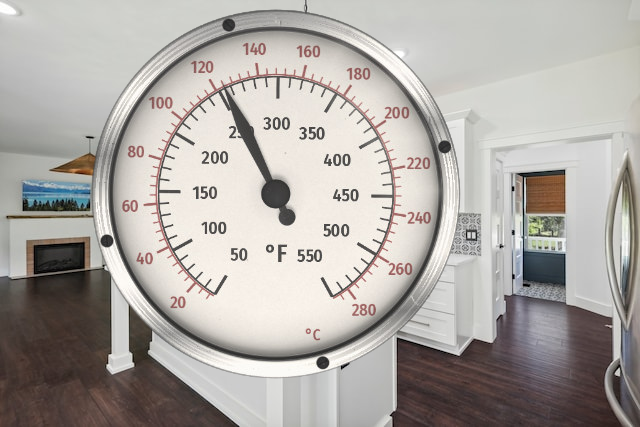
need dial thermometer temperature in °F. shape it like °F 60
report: °F 255
